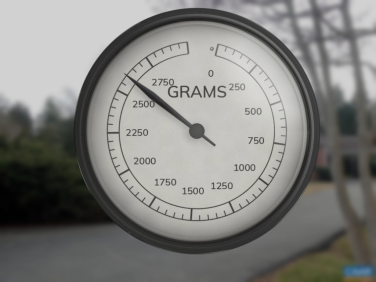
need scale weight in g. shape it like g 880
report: g 2600
